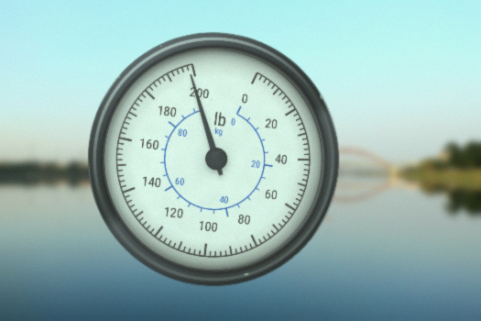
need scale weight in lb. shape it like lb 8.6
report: lb 198
